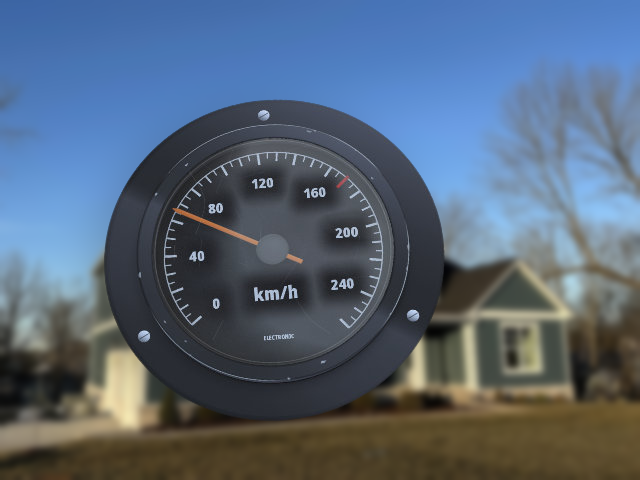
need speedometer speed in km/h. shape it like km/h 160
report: km/h 65
